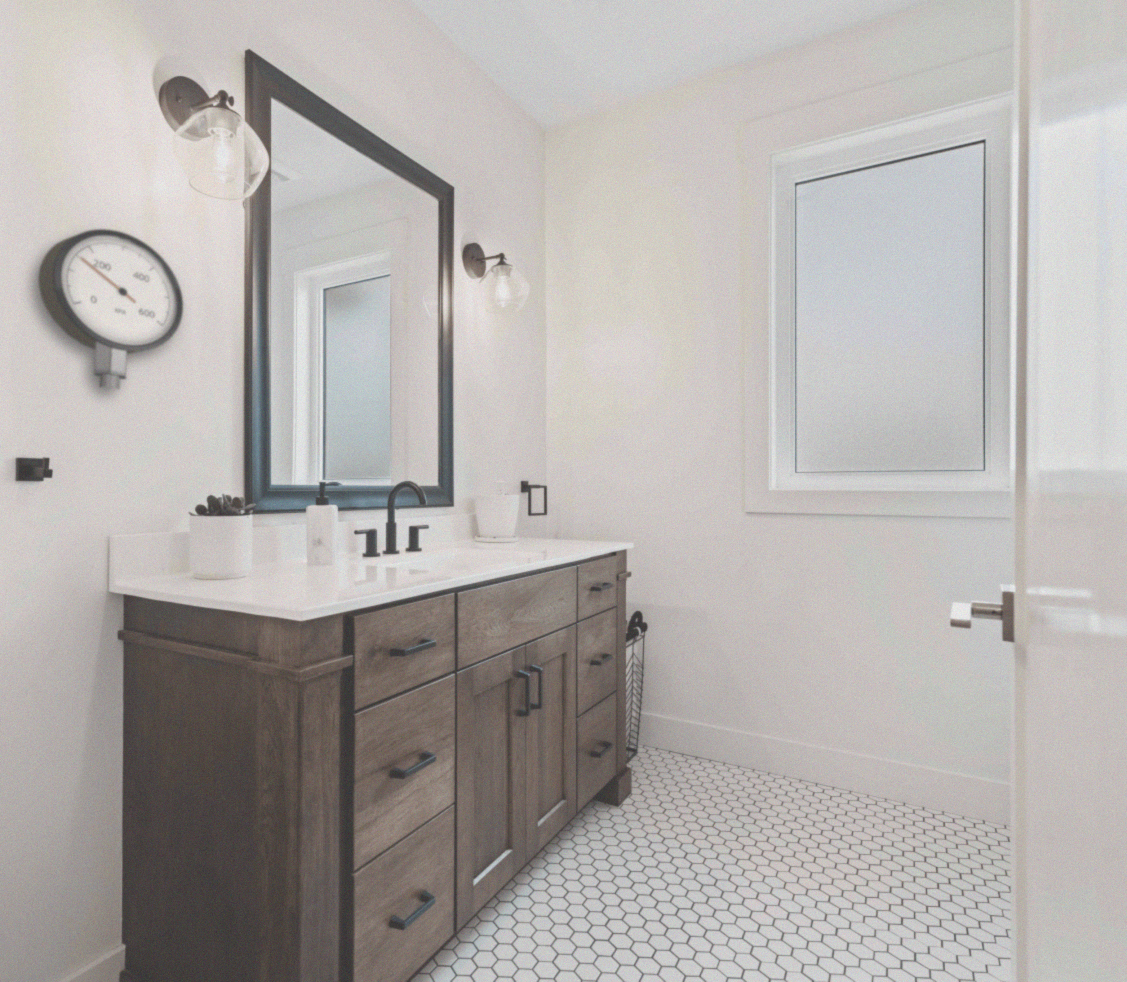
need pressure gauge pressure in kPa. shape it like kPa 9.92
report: kPa 150
